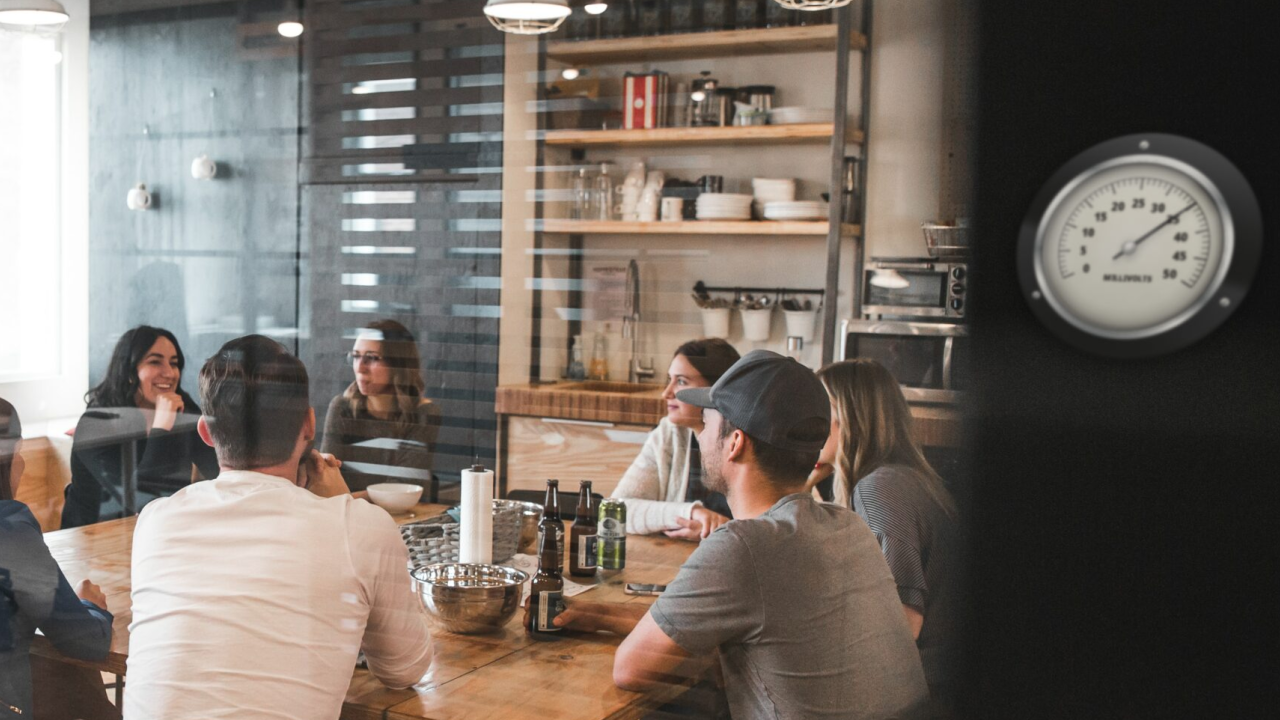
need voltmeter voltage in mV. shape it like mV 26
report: mV 35
